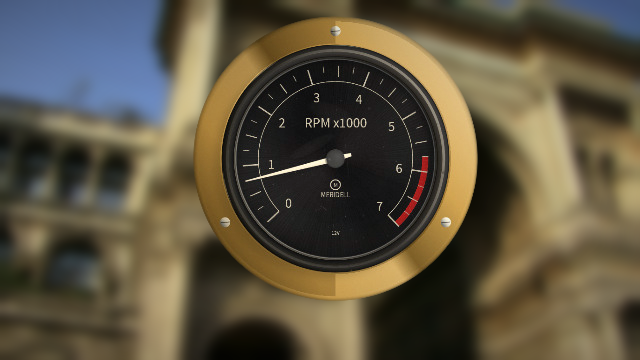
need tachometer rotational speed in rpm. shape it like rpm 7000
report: rpm 750
